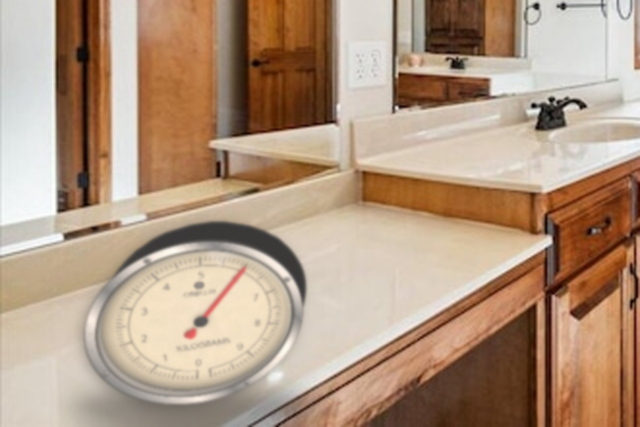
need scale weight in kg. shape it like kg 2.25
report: kg 6
